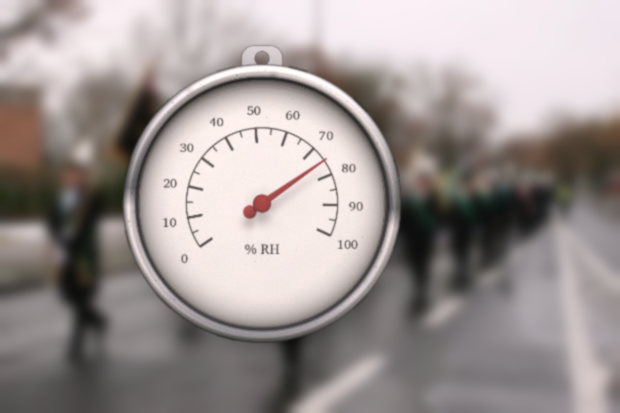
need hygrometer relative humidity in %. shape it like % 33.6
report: % 75
